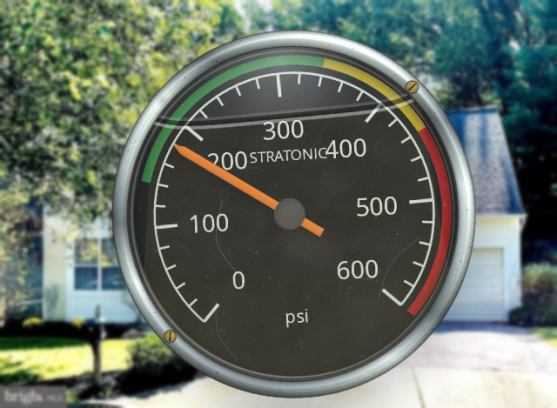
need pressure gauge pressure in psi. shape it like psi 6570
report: psi 180
